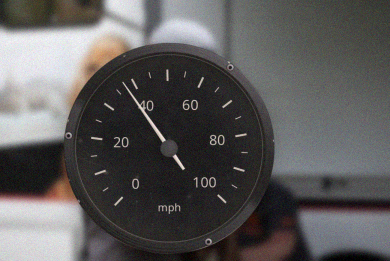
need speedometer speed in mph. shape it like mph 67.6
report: mph 37.5
